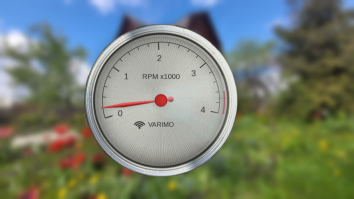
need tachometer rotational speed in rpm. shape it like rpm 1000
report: rpm 200
